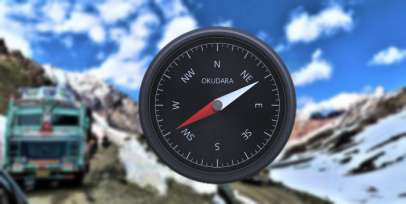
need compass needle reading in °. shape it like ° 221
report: ° 240
